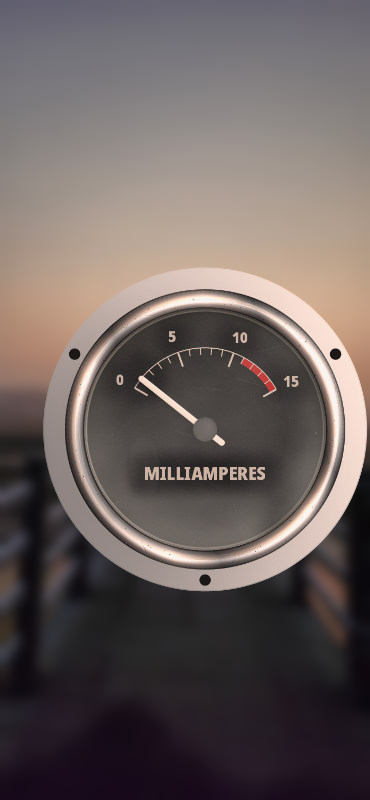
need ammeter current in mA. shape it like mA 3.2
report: mA 1
